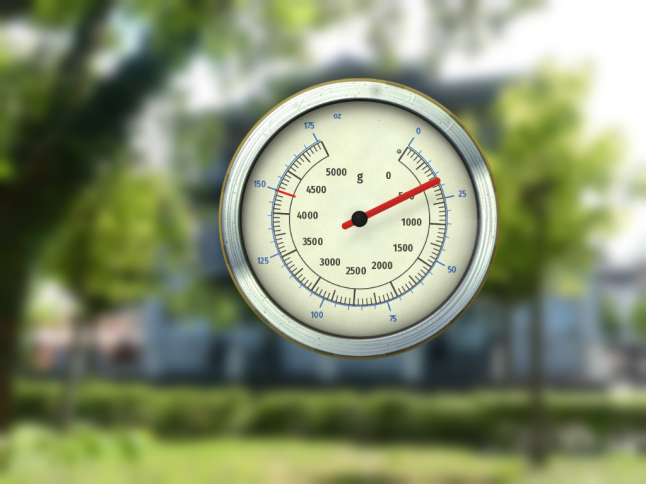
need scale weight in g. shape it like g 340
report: g 500
